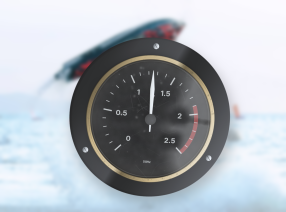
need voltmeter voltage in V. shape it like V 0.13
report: V 1.25
